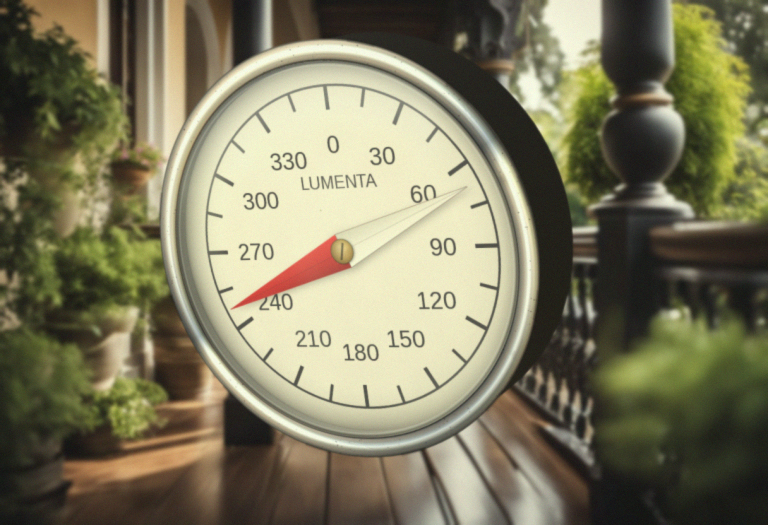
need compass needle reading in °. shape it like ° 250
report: ° 247.5
